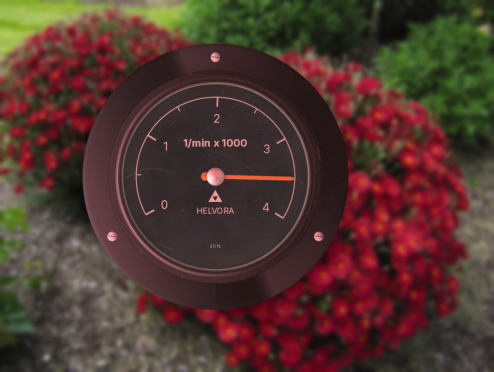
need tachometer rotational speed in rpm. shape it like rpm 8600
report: rpm 3500
